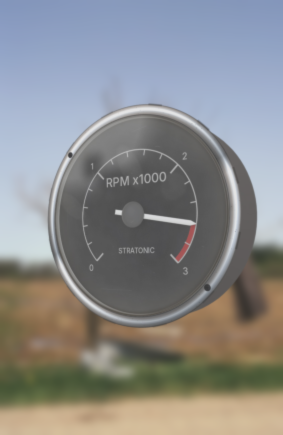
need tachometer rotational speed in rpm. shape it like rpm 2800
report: rpm 2600
